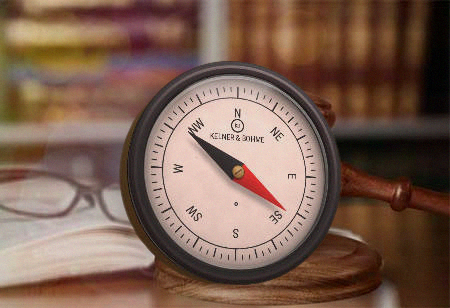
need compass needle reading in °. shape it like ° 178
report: ° 125
